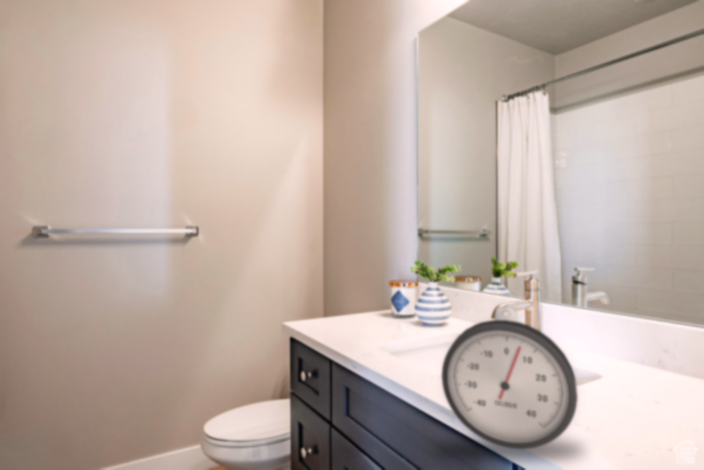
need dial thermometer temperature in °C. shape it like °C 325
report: °C 5
